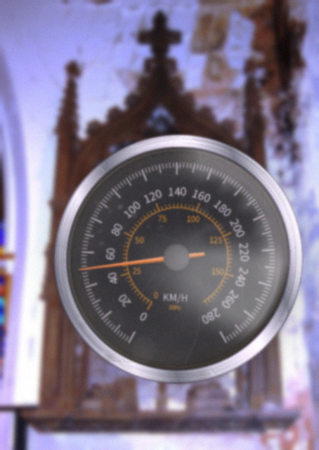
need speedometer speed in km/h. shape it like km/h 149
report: km/h 50
